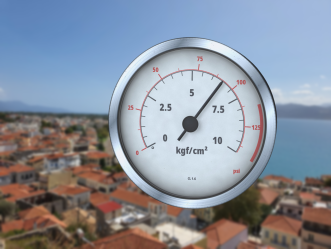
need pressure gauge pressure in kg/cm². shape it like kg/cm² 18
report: kg/cm² 6.5
